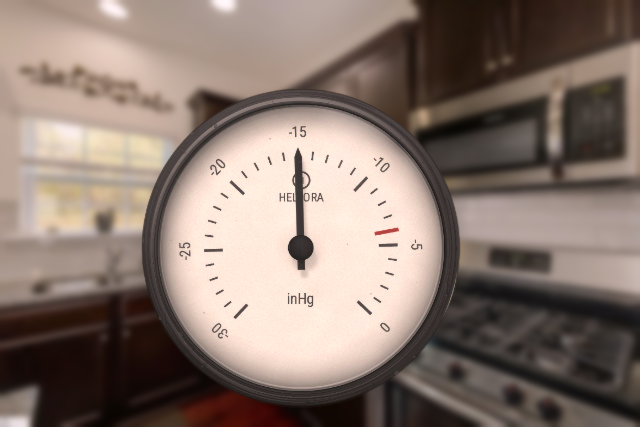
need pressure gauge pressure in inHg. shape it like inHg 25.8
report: inHg -15
